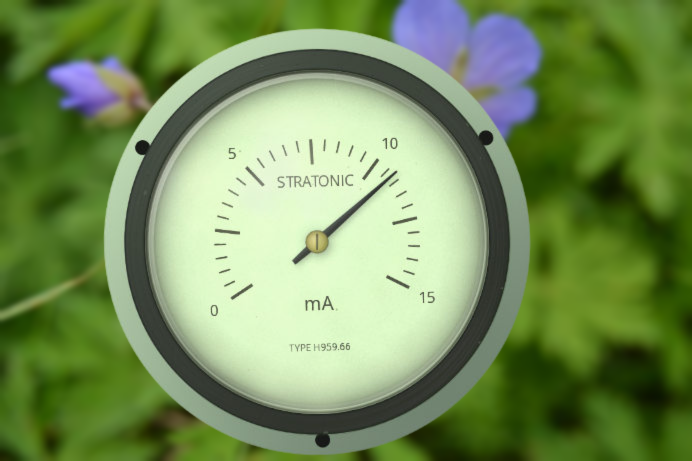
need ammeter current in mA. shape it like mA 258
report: mA 10.75
